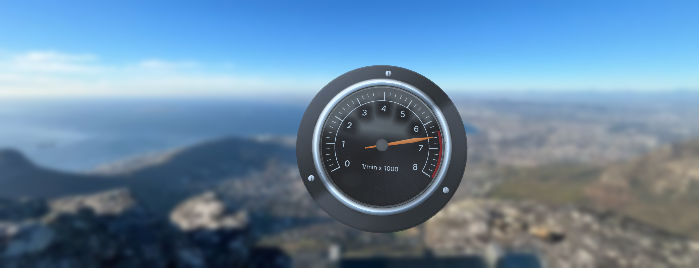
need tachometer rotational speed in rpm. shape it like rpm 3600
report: rpm 6600
